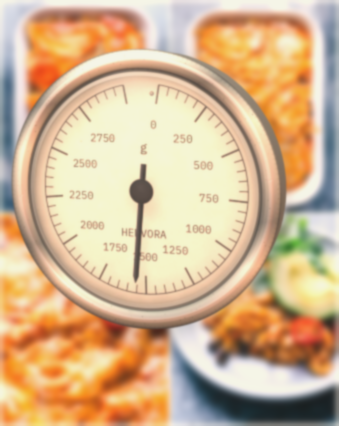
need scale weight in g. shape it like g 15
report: g 1550
